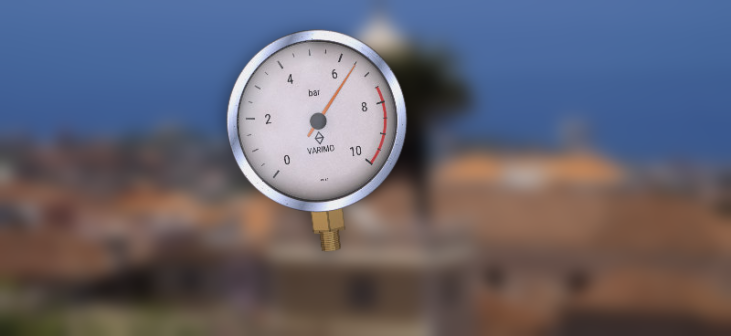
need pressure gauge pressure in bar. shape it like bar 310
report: bar 6.5
